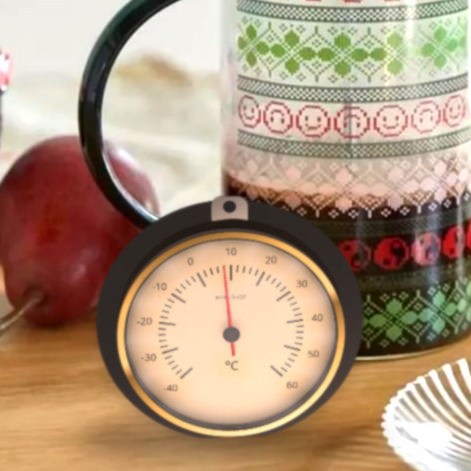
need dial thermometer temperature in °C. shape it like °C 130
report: °C 8
